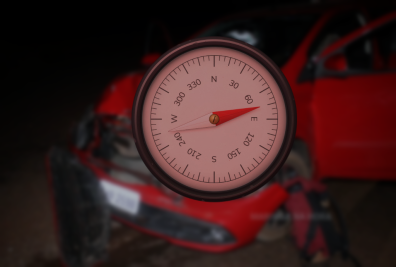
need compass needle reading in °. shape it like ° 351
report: ° 75
